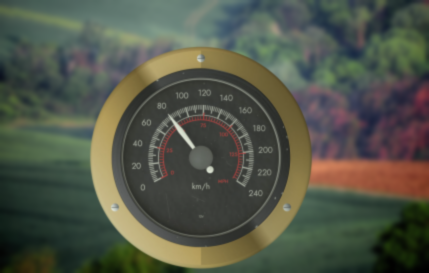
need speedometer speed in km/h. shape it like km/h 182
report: km/h 80
